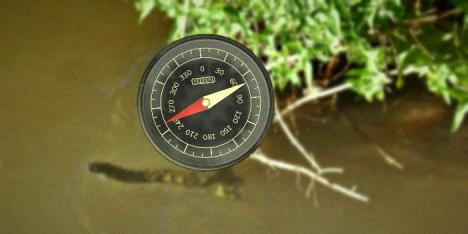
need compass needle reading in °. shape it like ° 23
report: ° 250
